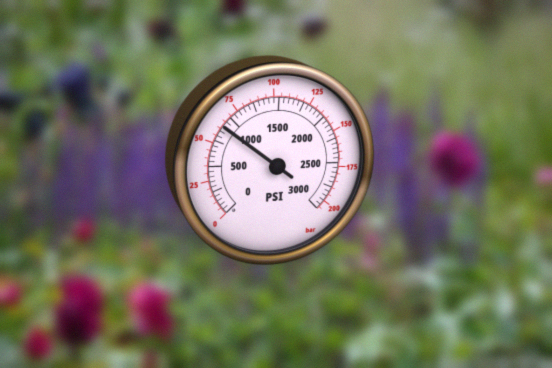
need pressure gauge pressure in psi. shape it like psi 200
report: psi 900
